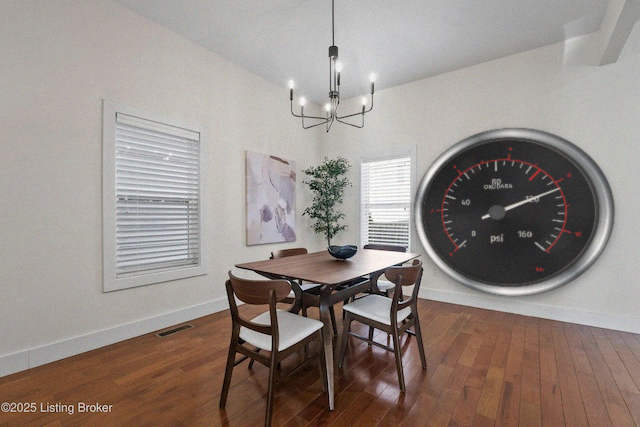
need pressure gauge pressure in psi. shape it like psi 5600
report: psi 120
